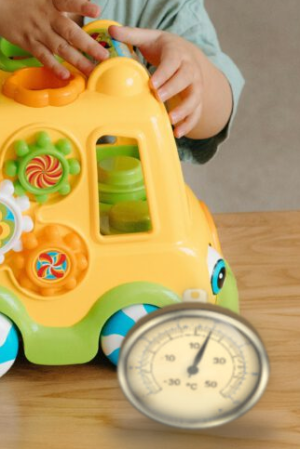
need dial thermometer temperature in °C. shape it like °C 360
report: °C 15
